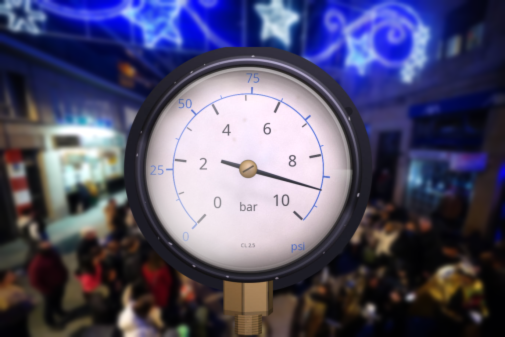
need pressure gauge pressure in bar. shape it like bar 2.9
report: bar 9
